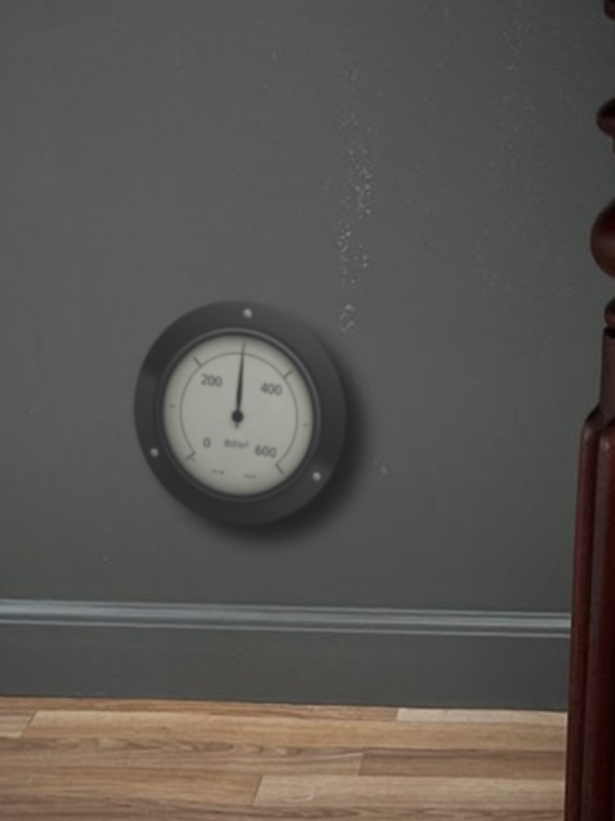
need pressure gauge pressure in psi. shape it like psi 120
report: psi 300
